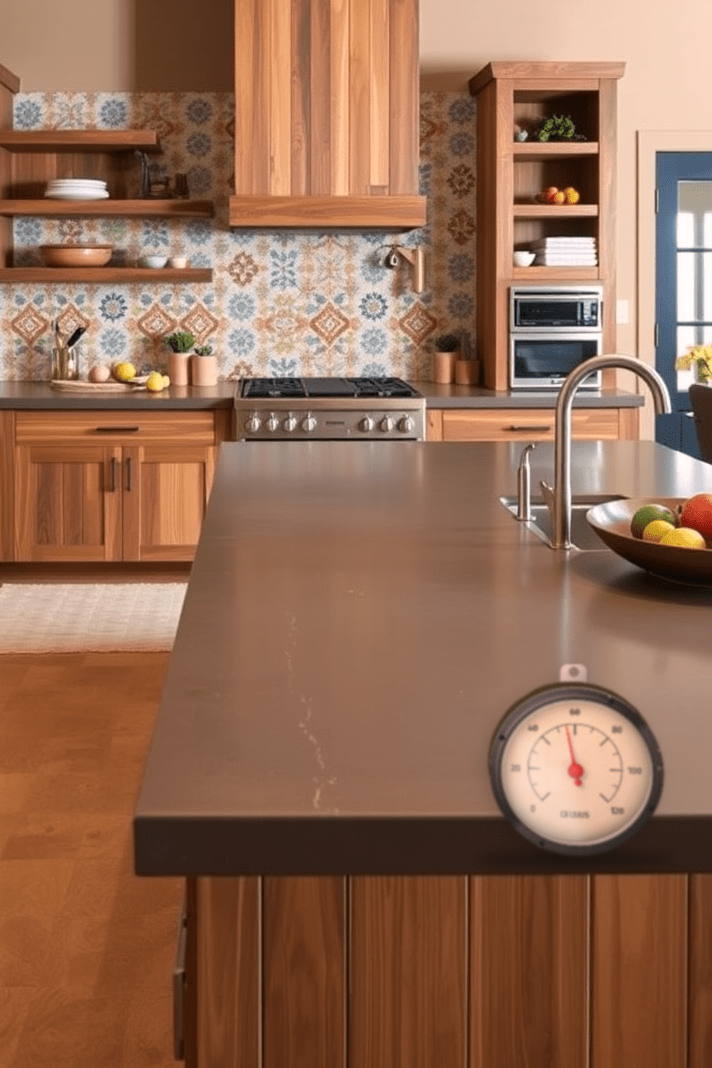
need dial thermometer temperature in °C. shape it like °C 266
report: °C 55
